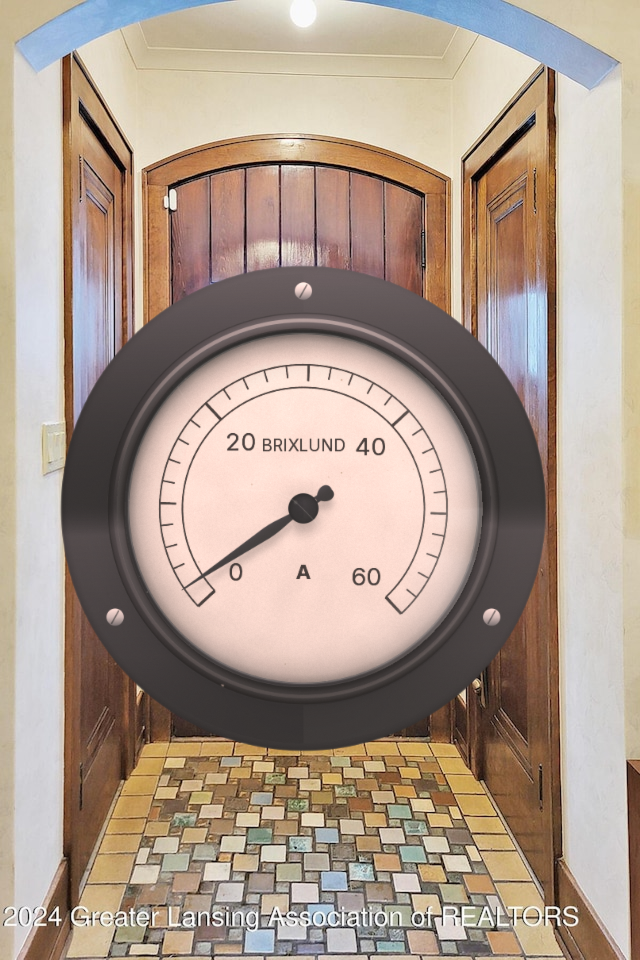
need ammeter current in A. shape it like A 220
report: A 2
